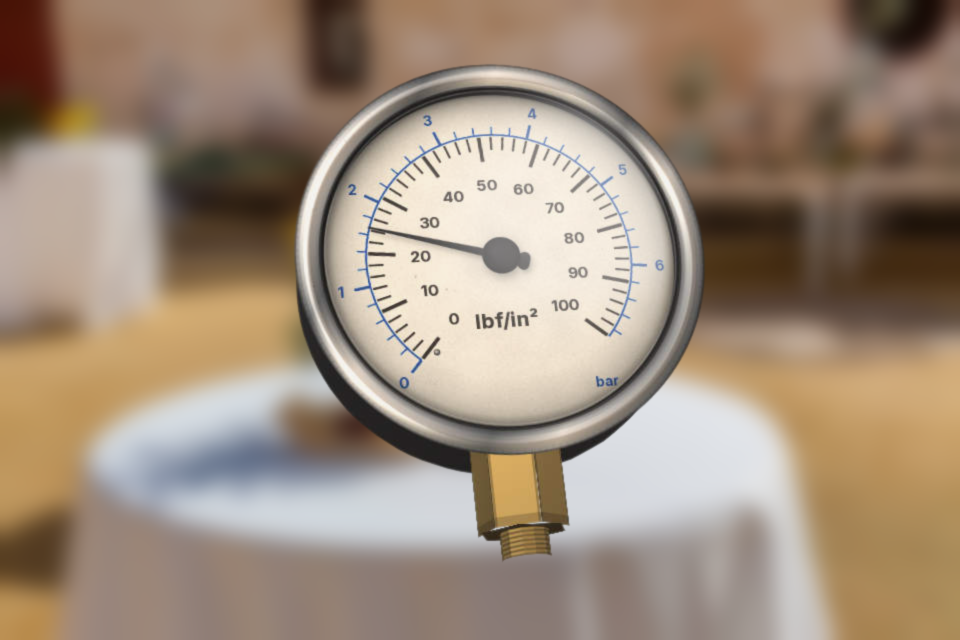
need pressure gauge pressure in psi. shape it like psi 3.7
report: psi 24
